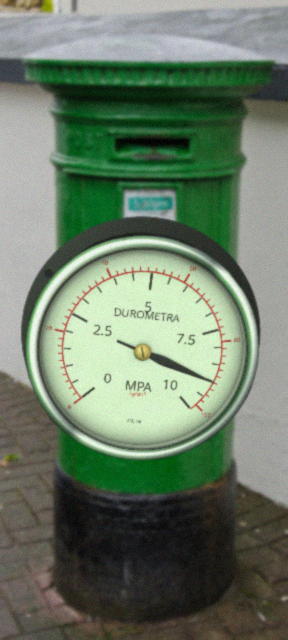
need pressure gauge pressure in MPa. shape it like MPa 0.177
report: MPa 9
